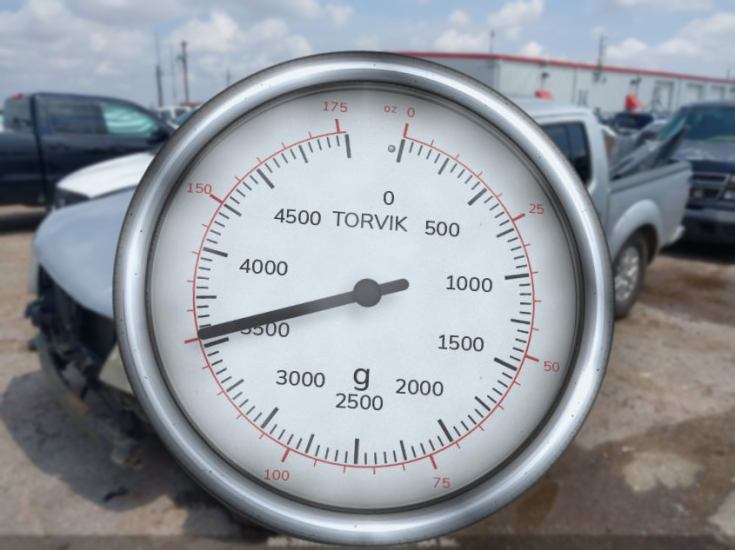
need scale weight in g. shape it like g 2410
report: g 3550
